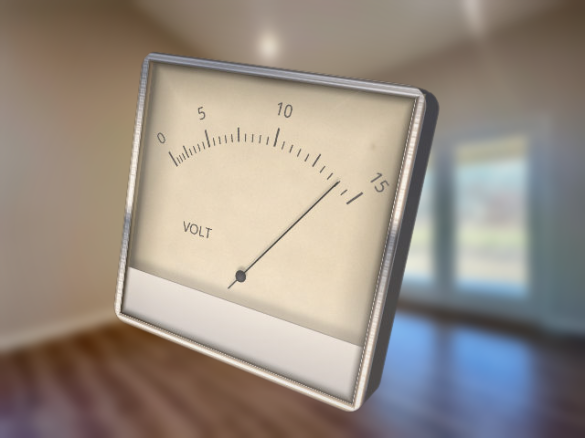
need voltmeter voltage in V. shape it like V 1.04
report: V 14
